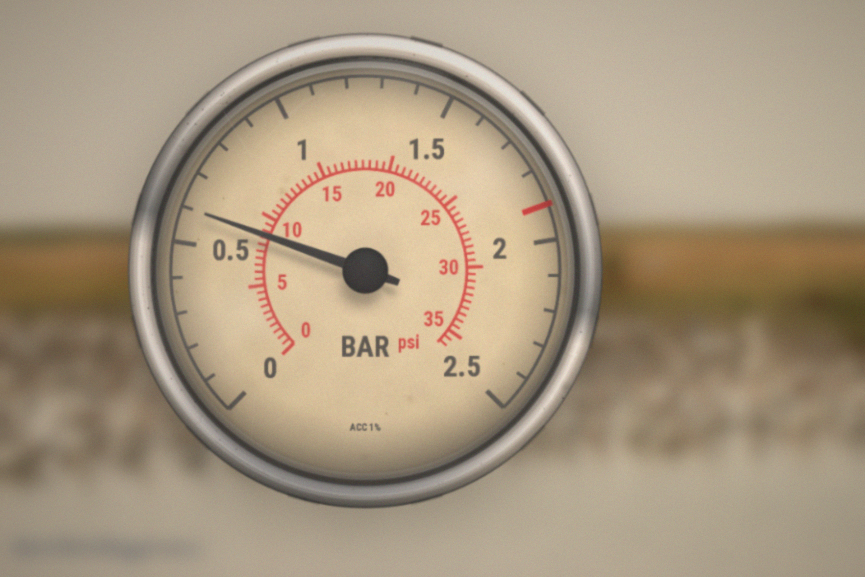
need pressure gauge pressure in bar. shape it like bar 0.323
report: bar 0.6
